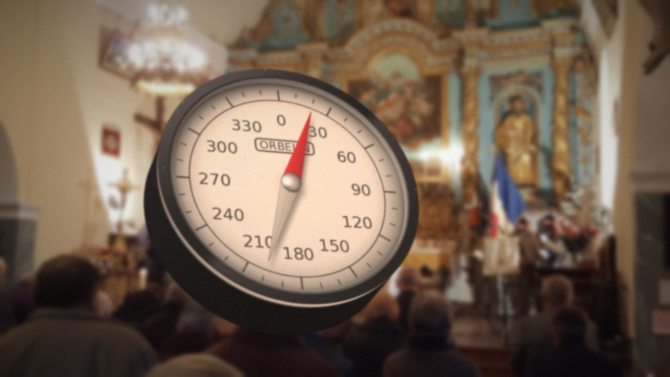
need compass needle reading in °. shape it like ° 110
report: ° 20
